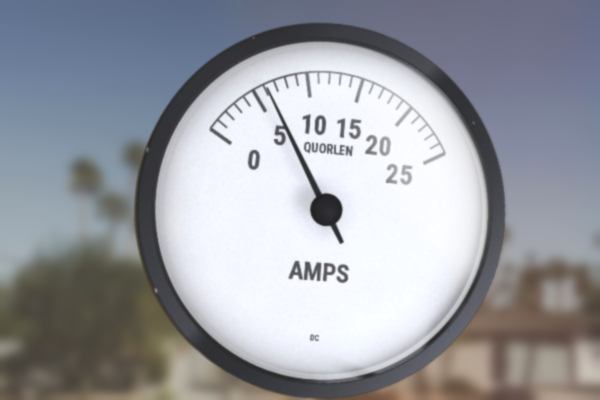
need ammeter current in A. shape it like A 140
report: A 6
